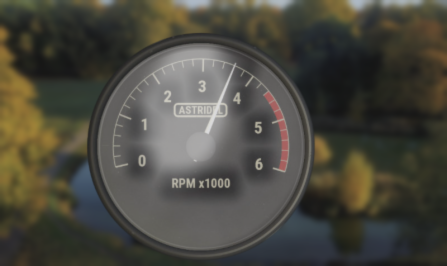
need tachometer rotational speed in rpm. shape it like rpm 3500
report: rpm 3600
